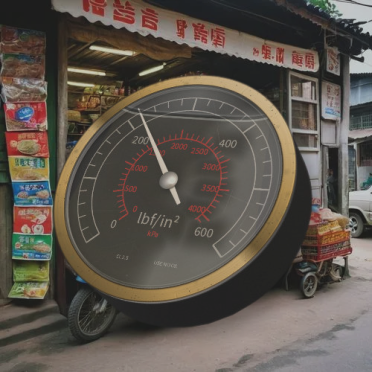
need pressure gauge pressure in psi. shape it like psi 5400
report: psi 220
